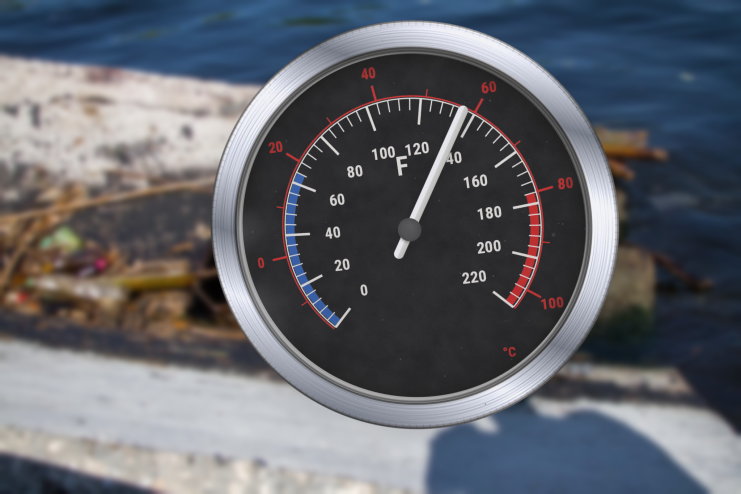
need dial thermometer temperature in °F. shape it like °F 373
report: °F 136
